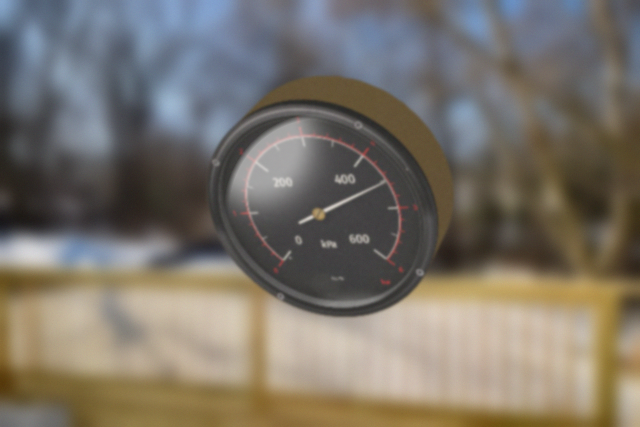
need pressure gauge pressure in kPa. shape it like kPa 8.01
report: kPa 450
